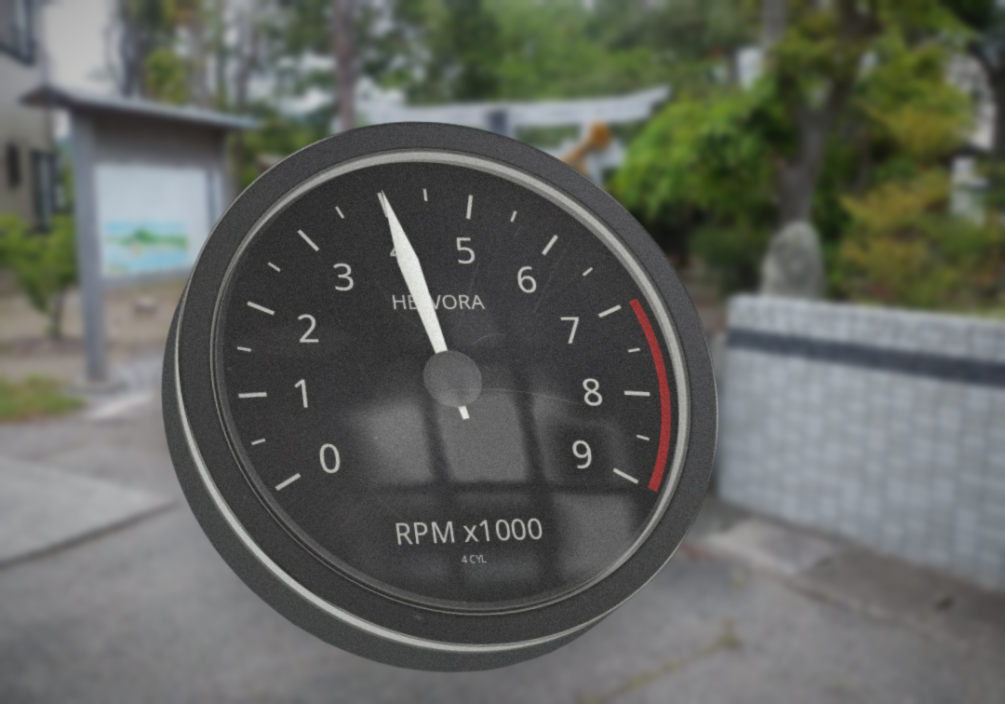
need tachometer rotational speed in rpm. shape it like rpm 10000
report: rpm 4000
